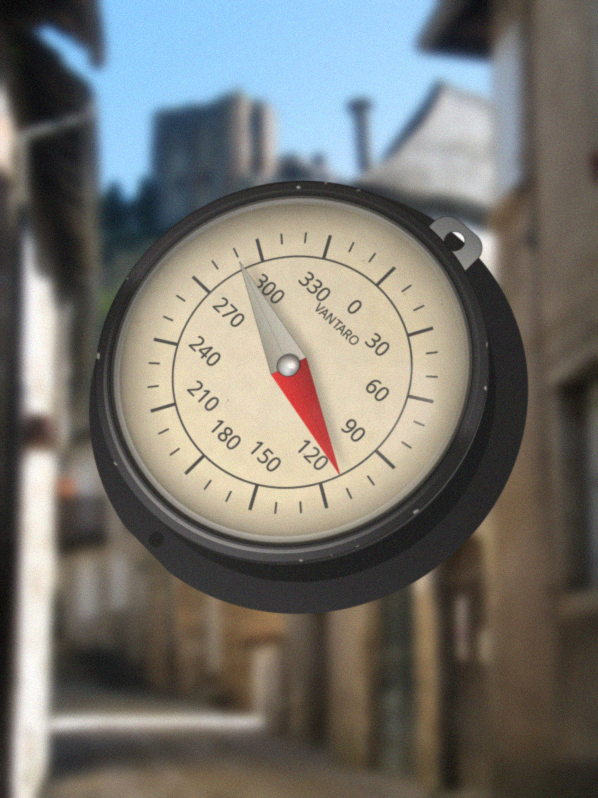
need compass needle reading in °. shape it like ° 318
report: ° 110
